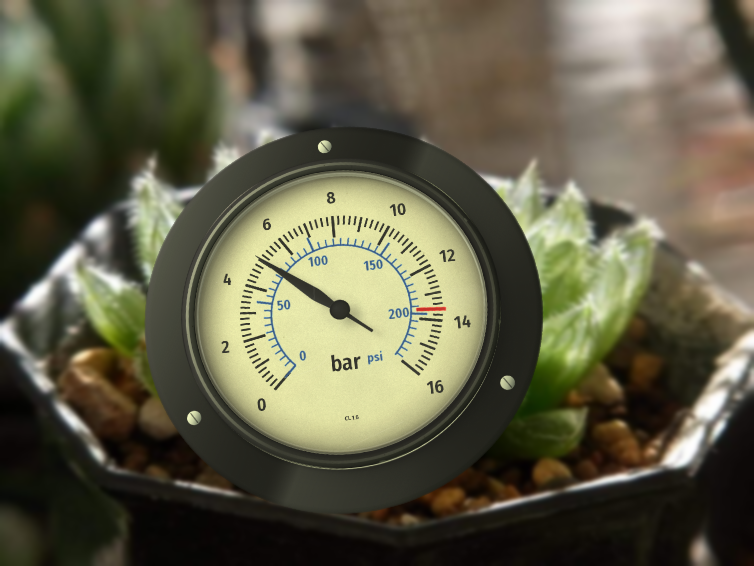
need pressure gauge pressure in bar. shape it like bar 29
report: bar 5
